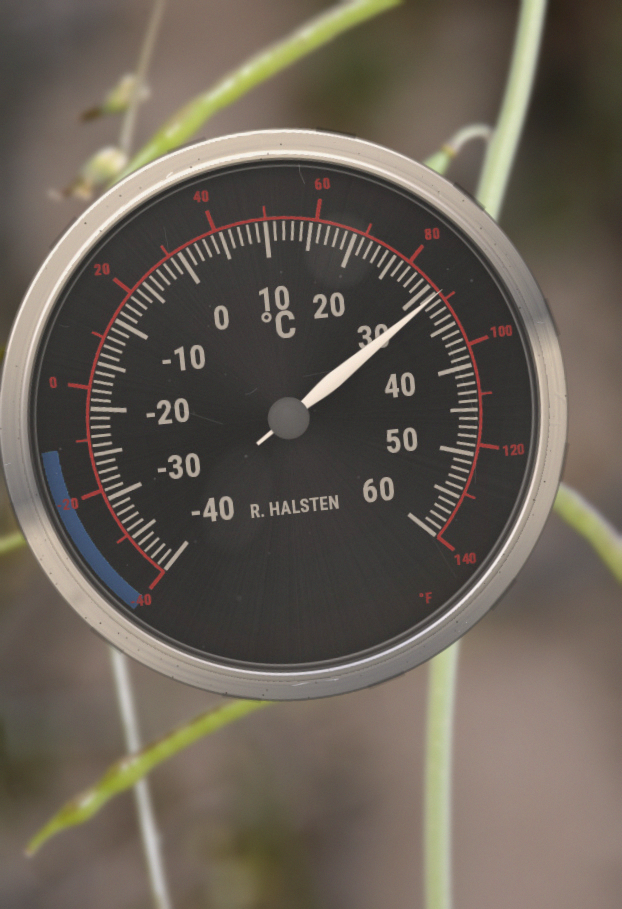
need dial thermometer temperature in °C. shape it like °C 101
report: °C 31
